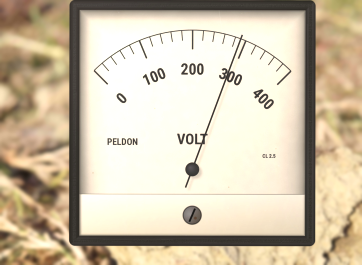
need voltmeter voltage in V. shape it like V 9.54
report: V 290
